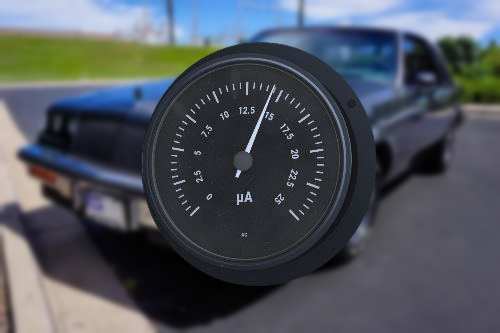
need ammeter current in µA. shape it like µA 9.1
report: µA 14.5
